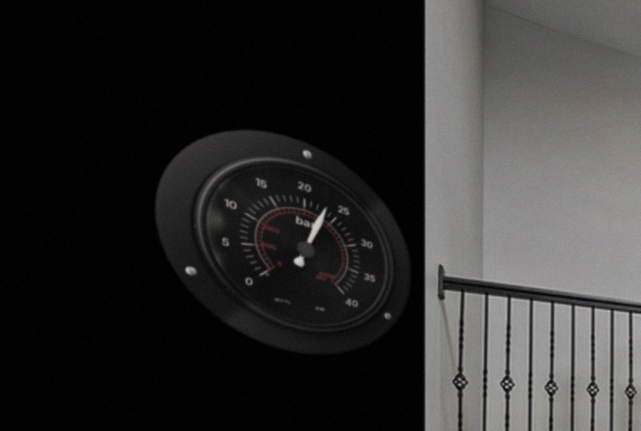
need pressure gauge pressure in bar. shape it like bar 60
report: bar 23
